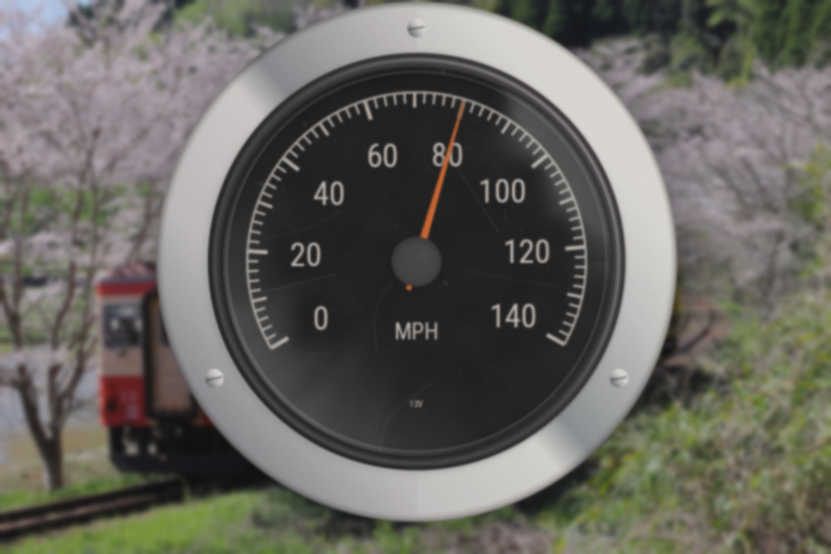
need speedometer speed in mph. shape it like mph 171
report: mph 80
